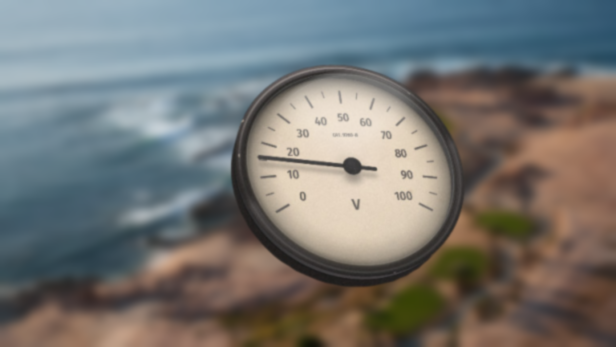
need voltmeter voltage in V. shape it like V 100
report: V 15
